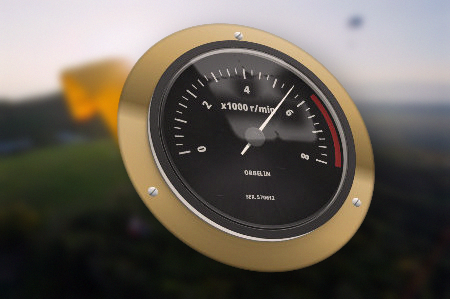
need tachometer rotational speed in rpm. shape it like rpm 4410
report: rpm 5500
